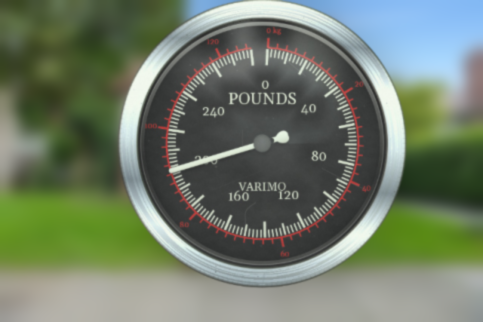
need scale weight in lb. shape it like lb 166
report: lb 200
